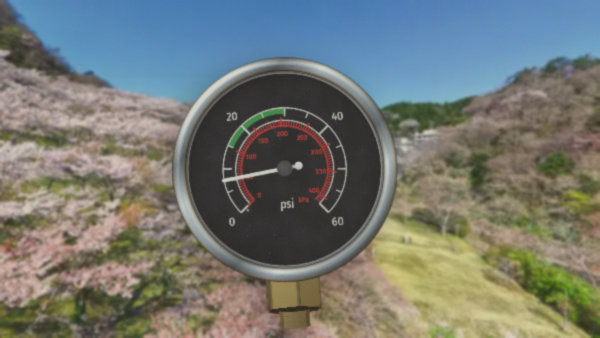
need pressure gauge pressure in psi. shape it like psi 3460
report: psi 7.5
